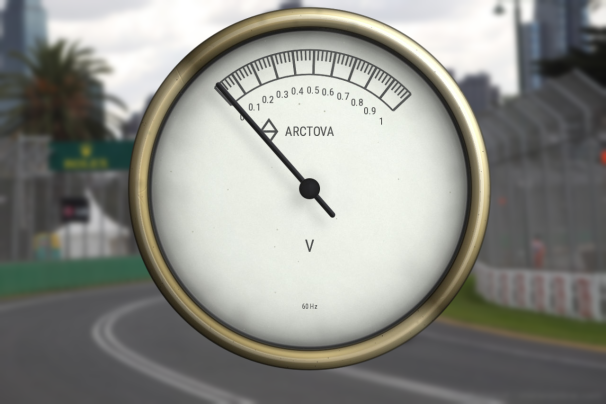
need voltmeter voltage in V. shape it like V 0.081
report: V 0.02
